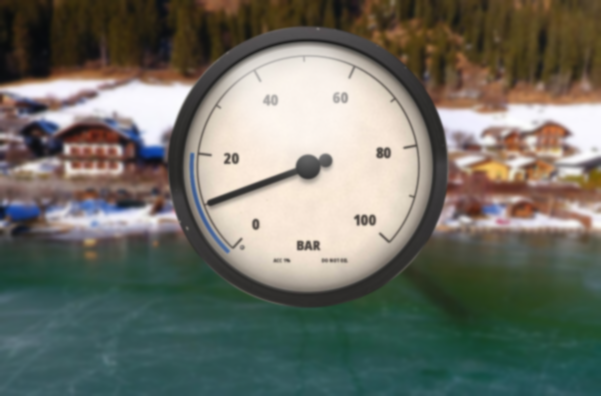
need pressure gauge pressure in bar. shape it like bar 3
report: bar 10
